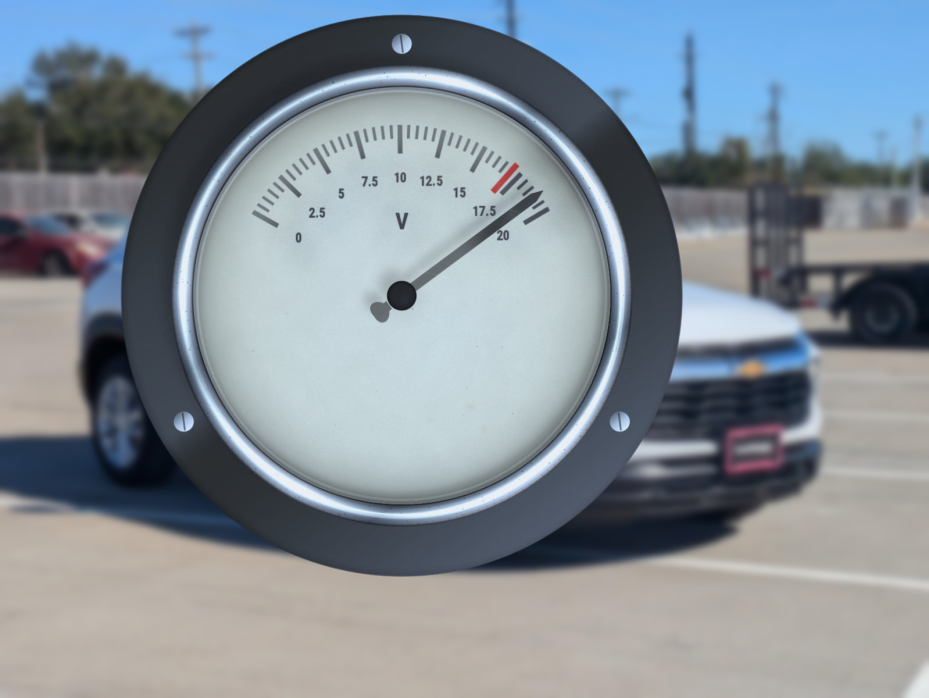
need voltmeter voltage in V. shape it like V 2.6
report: V 19
